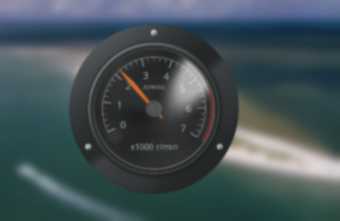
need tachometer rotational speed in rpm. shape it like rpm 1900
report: rpm 2200
